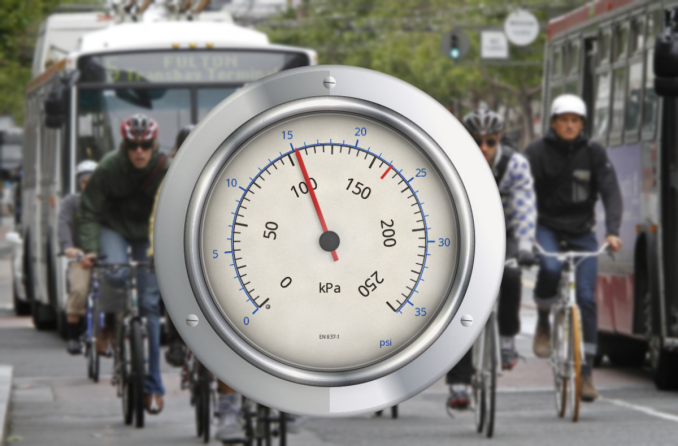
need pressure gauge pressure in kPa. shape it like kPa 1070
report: kPa 105
